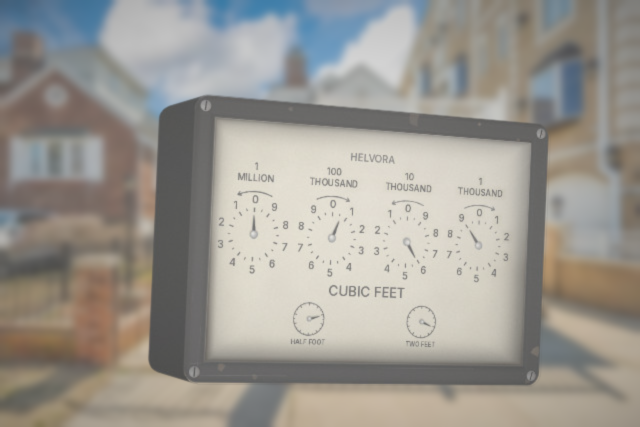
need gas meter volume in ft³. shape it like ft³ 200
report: ft³ 5900
